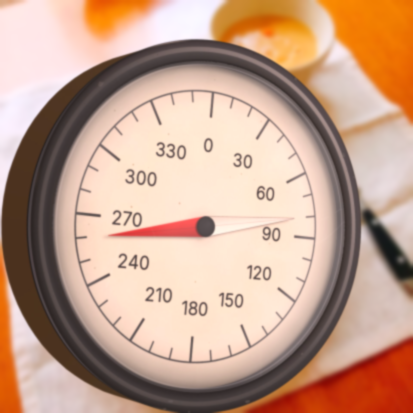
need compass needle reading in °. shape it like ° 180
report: ° 260
